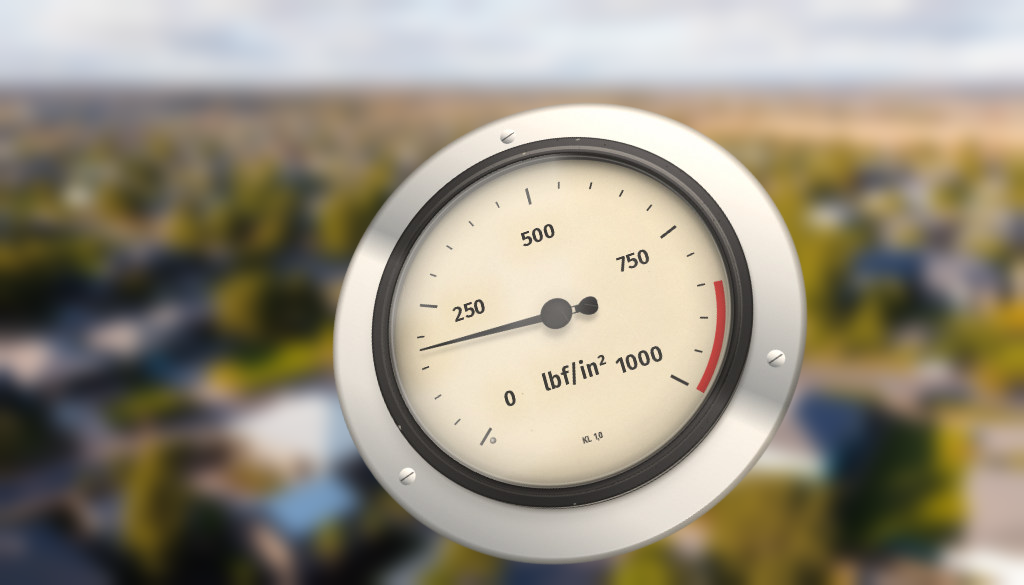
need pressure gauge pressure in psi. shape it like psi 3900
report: psi 175
